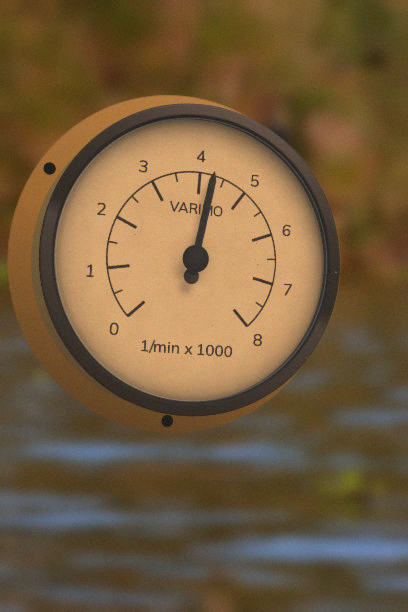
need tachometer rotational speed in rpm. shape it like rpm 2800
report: rpm 4250
